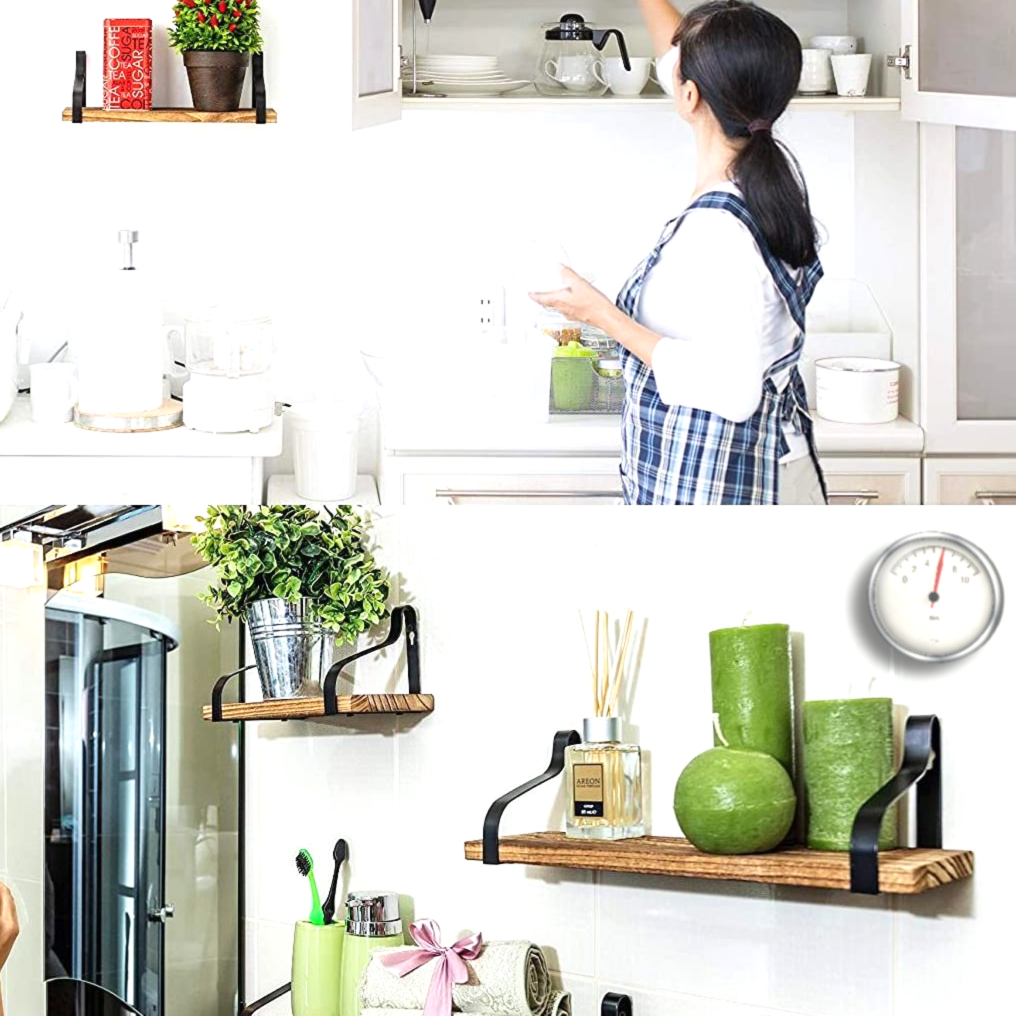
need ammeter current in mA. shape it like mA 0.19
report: mA 6
